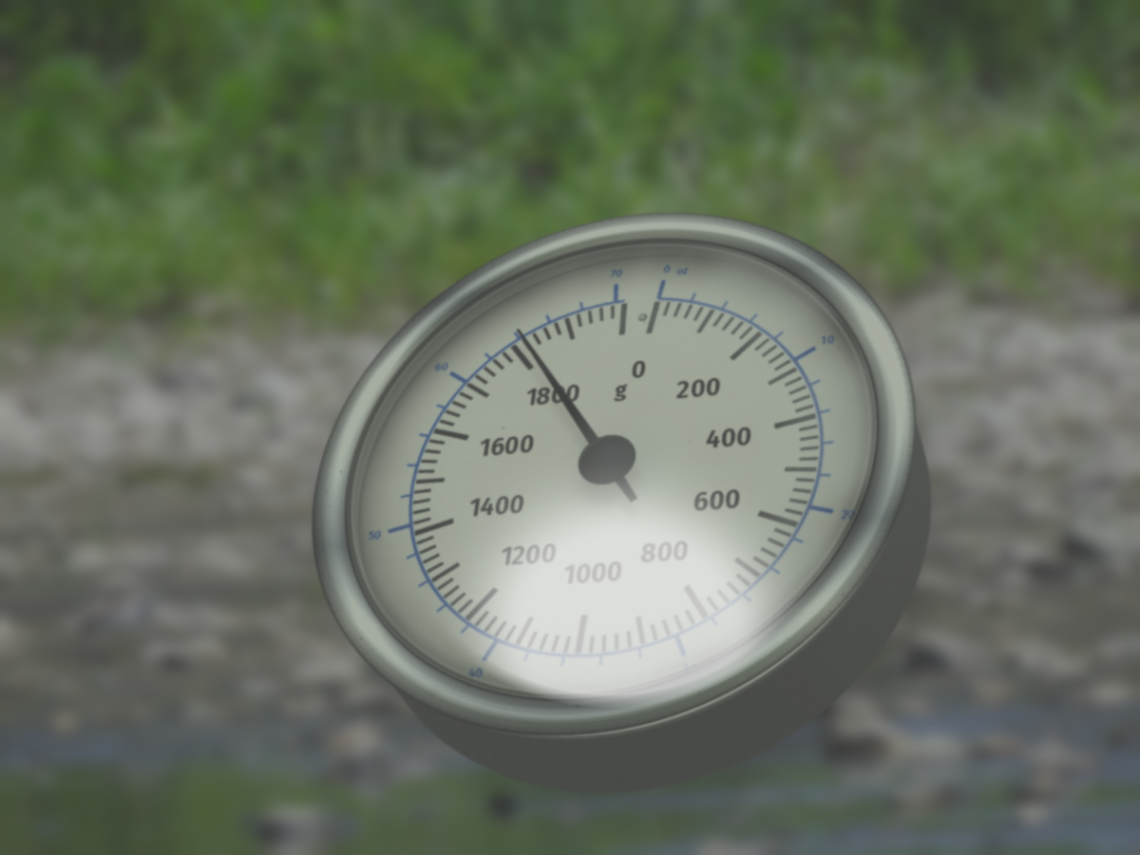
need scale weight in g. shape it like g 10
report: g 1820
